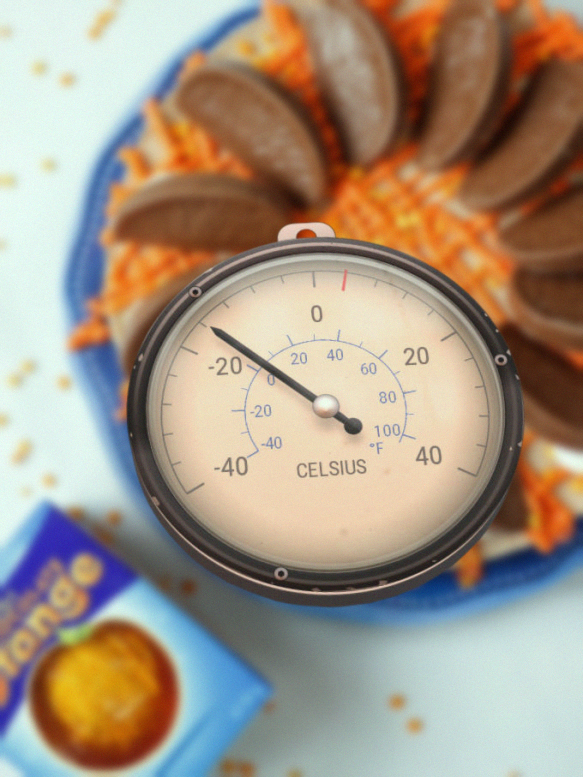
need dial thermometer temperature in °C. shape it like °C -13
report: °C -16
